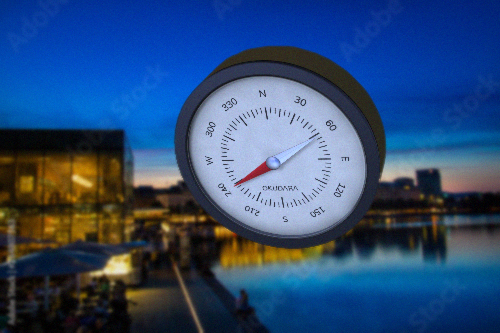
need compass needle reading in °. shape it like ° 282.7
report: ° 240
